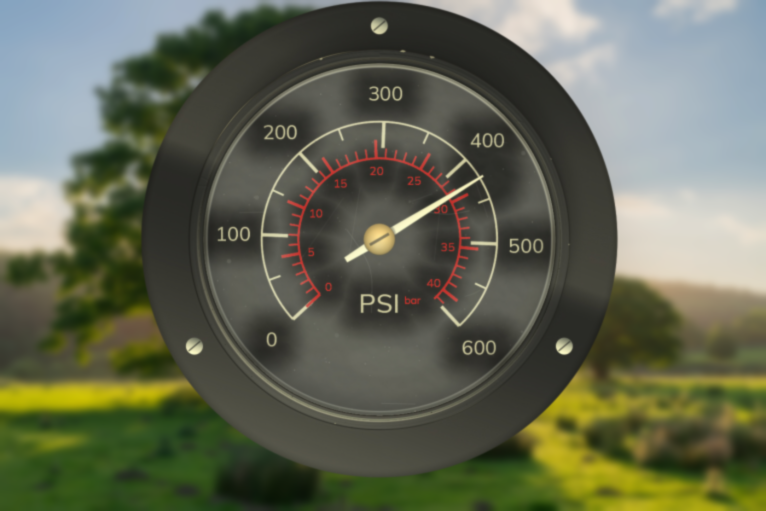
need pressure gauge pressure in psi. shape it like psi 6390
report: psi 425
